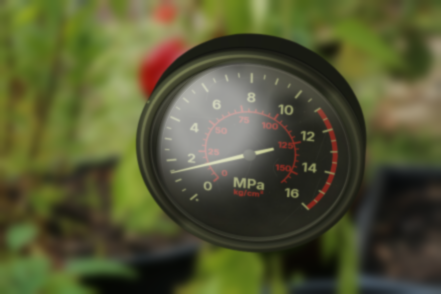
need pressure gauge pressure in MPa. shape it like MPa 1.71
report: MPa 1.5
